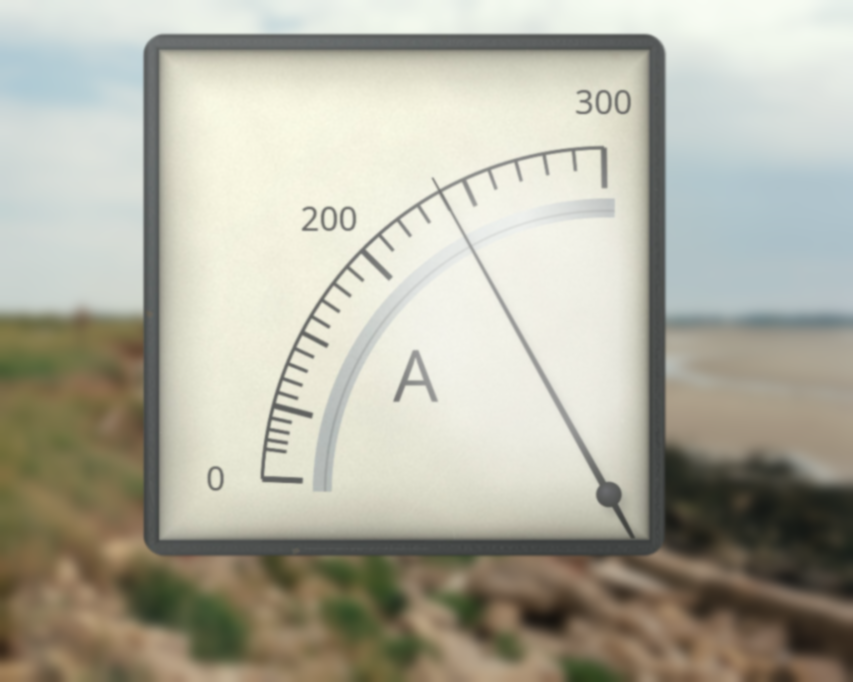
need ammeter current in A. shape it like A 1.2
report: A 240
